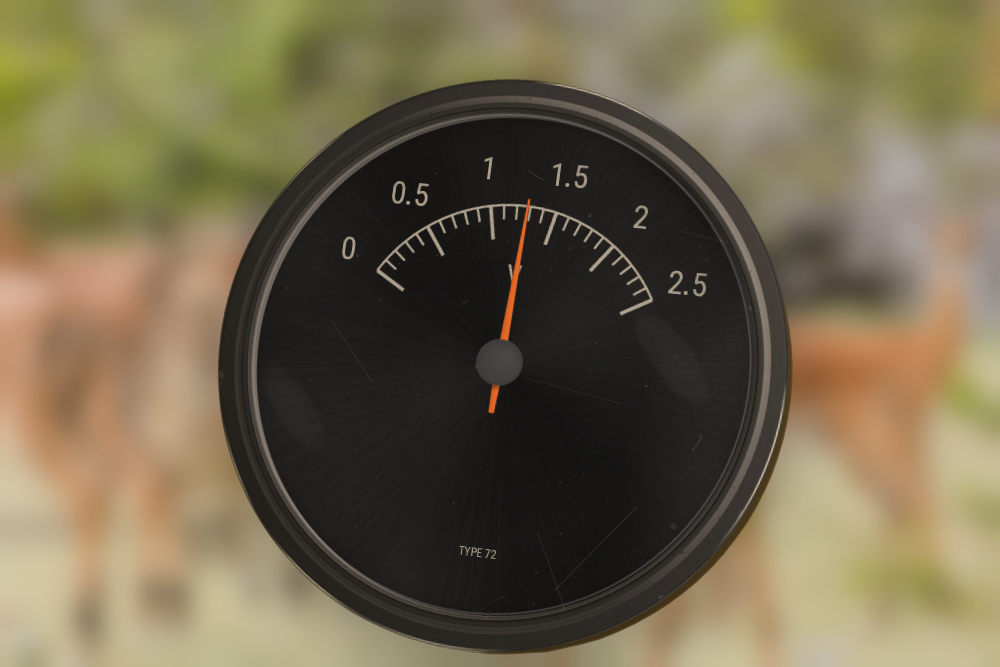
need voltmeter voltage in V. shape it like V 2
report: V 1.3
